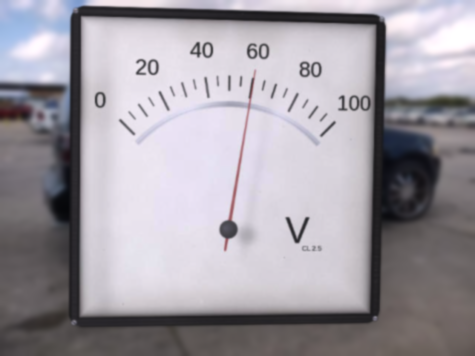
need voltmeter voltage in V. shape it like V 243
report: V 60
